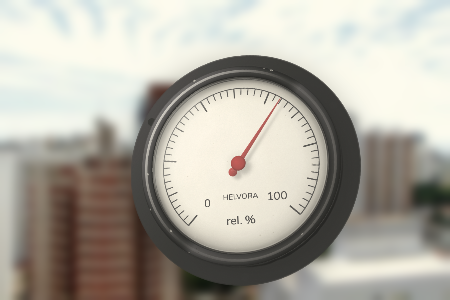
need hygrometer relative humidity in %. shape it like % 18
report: % 64
